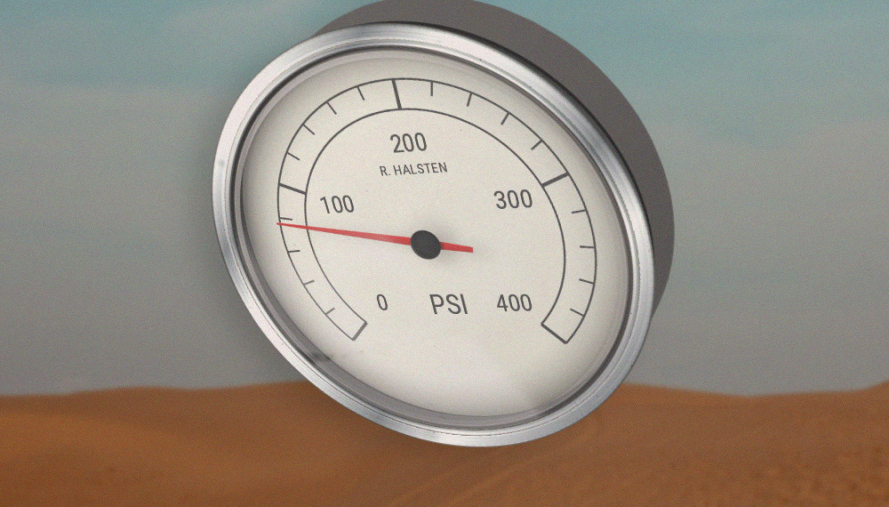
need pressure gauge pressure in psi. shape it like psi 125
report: psi 80
